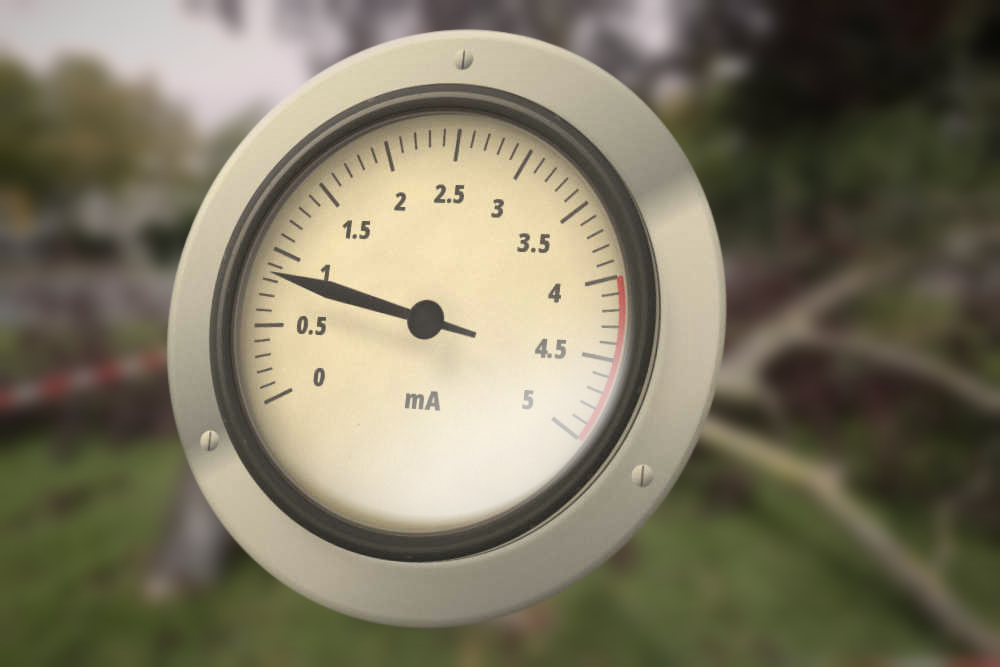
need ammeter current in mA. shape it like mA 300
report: mA 0.85
